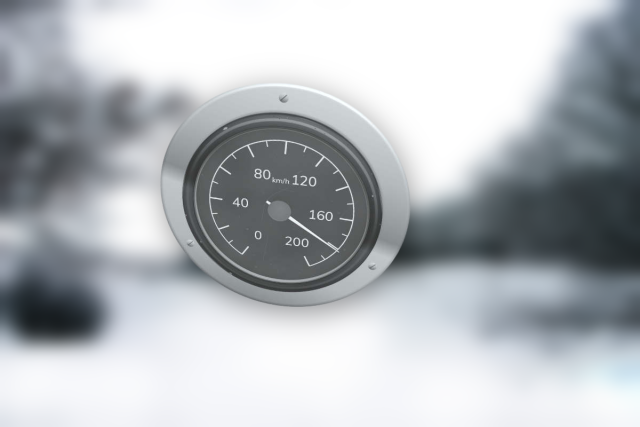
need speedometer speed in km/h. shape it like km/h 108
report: km/h 180
